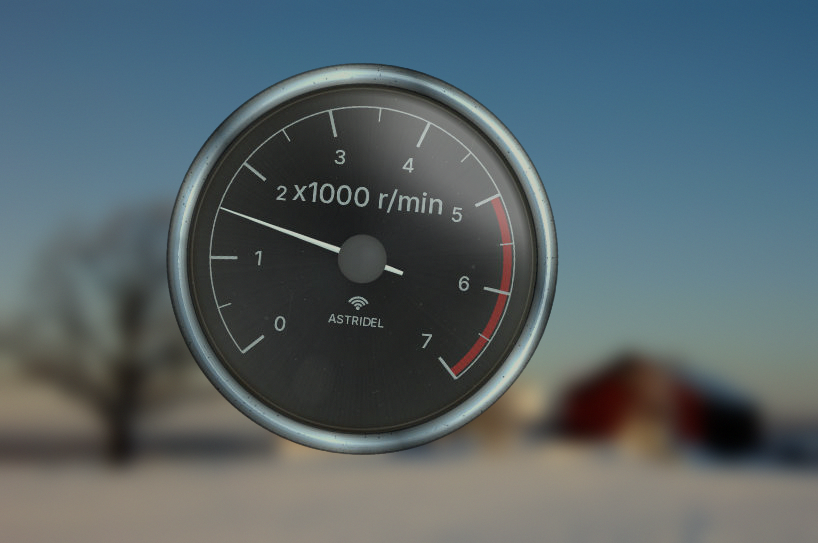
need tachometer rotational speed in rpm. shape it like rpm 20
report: rpm 1500
